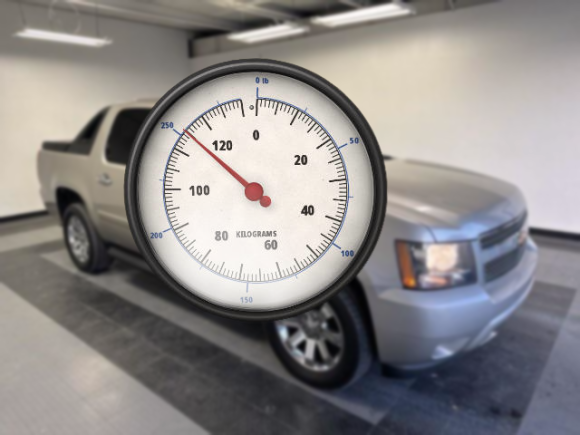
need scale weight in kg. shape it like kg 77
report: kg 115
